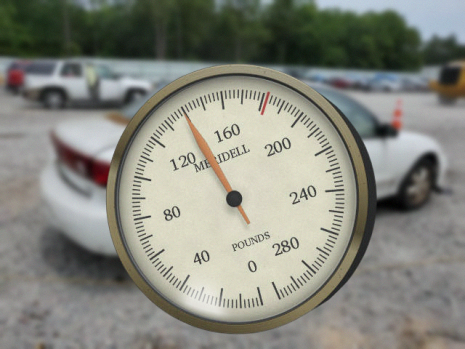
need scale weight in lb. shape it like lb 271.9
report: lb 140
